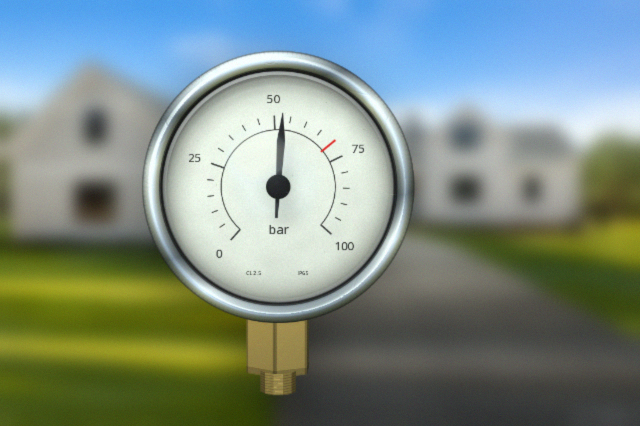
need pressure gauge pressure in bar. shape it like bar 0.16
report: bar 52.5
